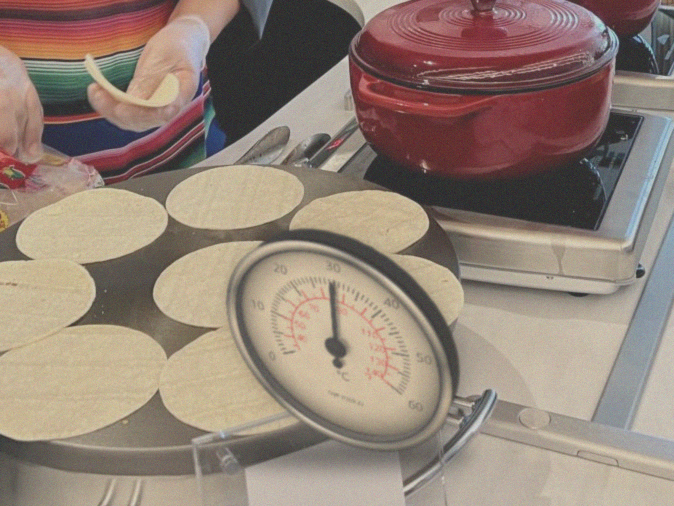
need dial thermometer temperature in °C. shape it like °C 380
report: °C 30
